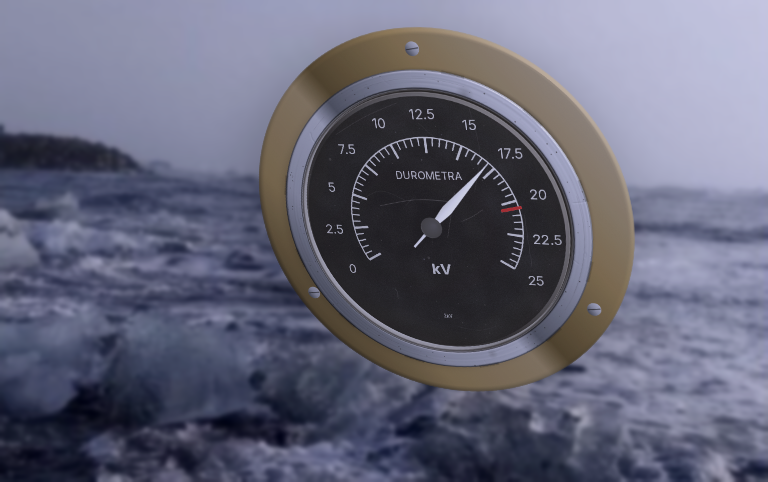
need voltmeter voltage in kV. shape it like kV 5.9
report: kV 17
